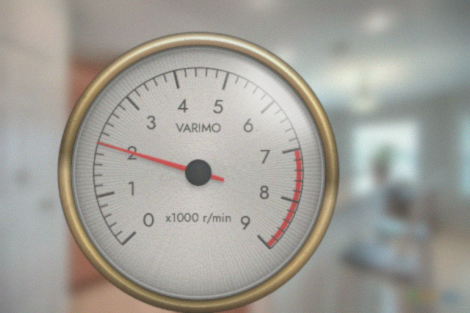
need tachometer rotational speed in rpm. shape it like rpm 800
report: rpm 2000
